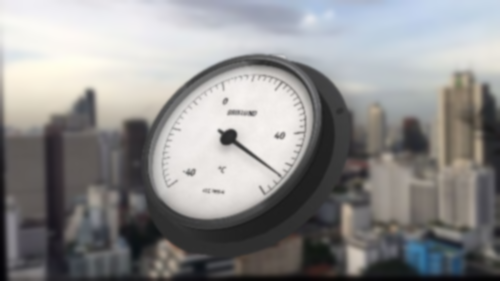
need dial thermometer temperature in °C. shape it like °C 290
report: °C 54
